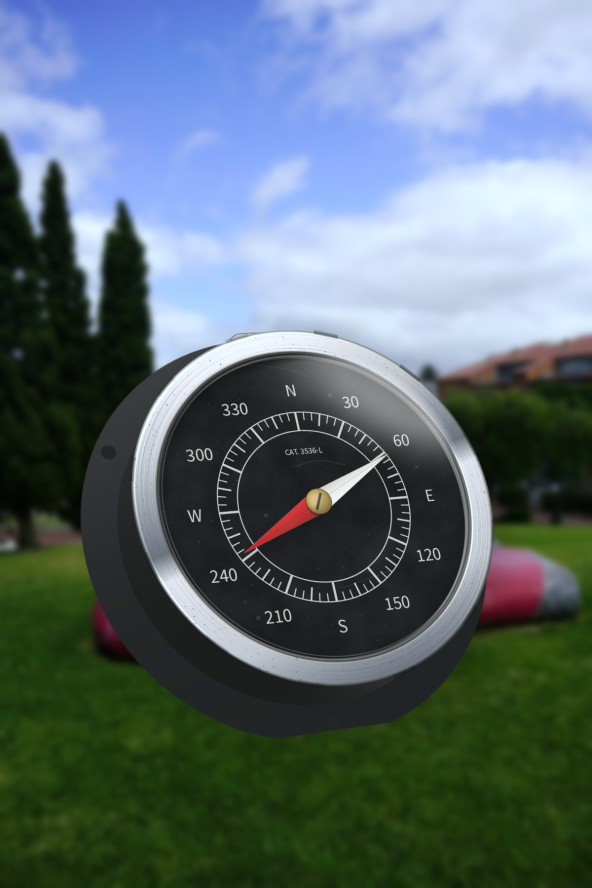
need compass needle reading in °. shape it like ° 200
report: ° 242.5
